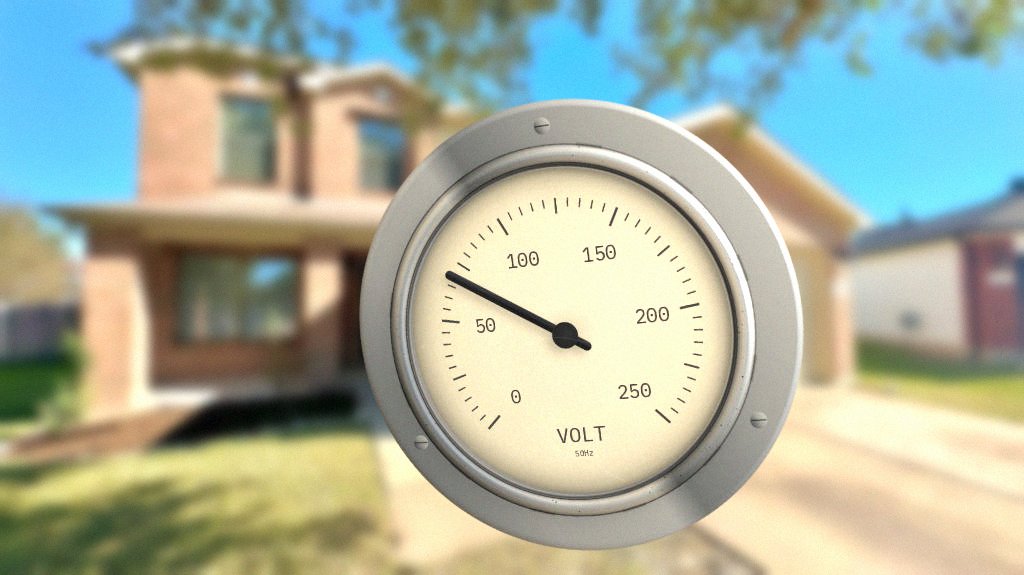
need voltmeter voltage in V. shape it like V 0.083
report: V 70
